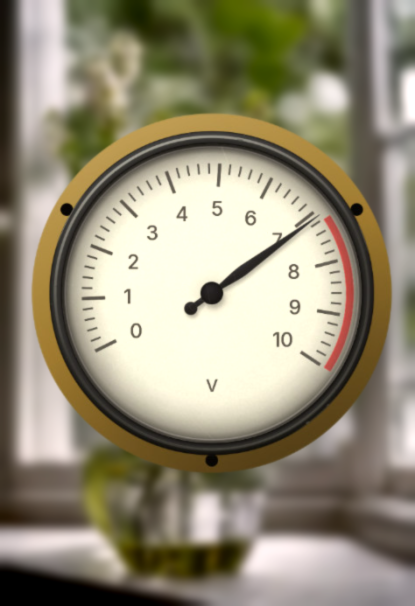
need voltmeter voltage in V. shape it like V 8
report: V 7.1
